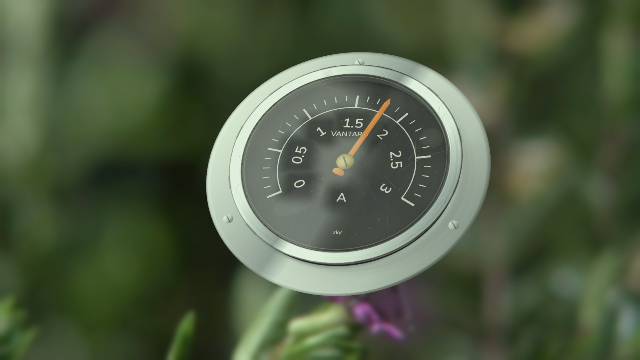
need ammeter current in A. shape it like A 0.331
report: A 1.8
